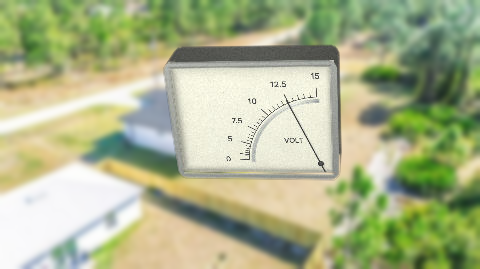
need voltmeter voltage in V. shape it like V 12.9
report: V 12.5
